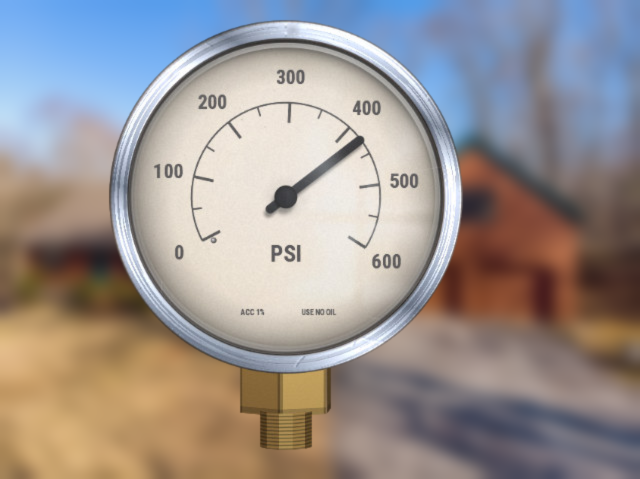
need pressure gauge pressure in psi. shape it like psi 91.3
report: psi 425
